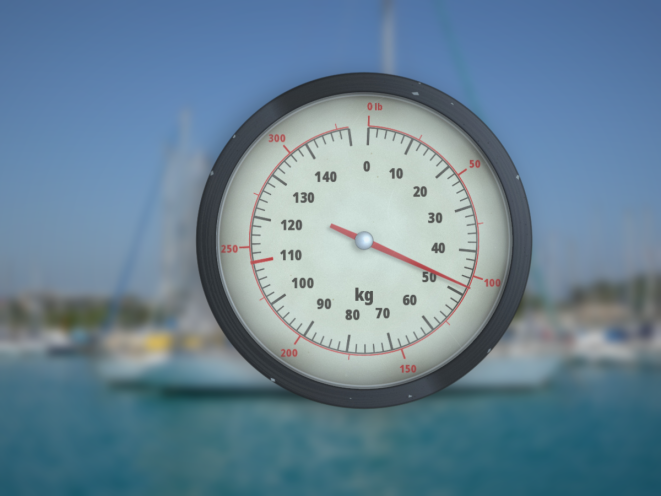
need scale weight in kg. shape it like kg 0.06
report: kg 48
